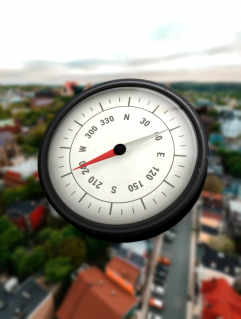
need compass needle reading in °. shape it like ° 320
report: ° 240
